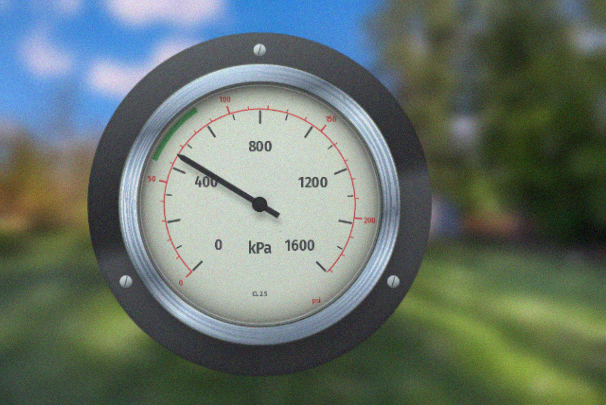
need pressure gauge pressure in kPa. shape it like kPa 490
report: kPa 450
